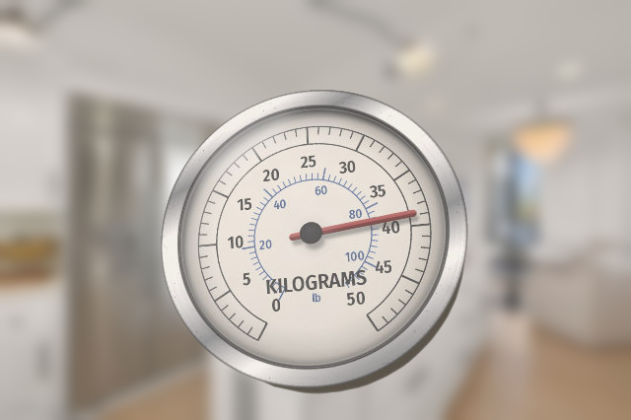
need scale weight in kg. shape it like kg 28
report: kg 39
